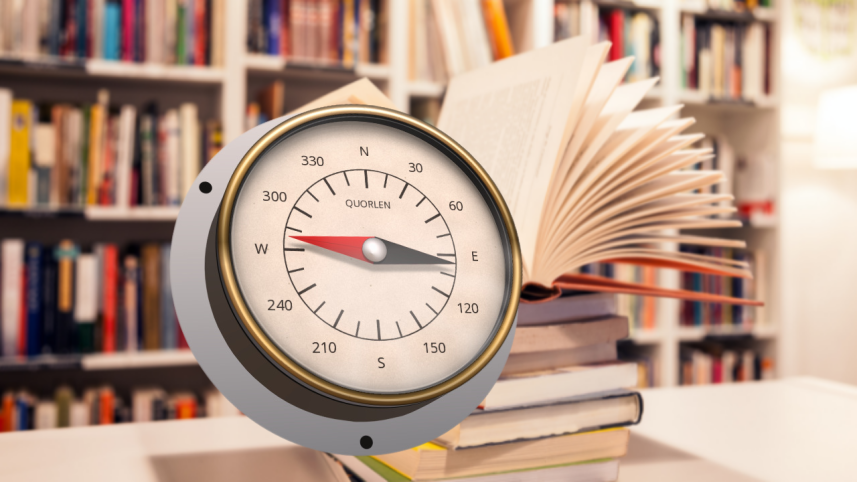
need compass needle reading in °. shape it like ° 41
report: ° 277.5
